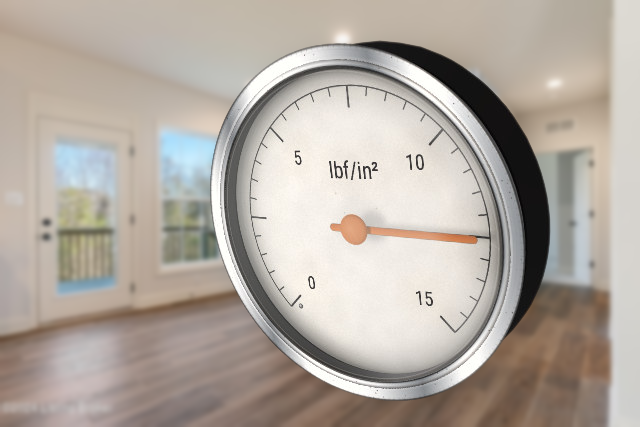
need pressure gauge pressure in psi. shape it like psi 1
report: psi 12.5
